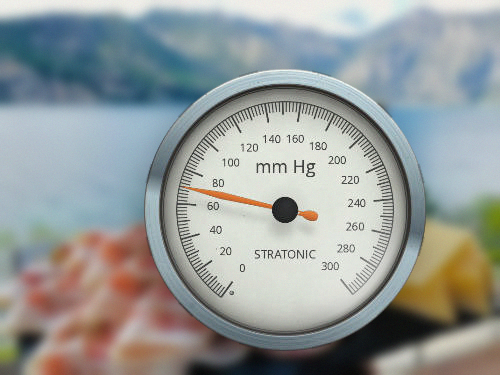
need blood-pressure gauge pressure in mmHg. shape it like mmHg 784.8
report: mmHg 70
